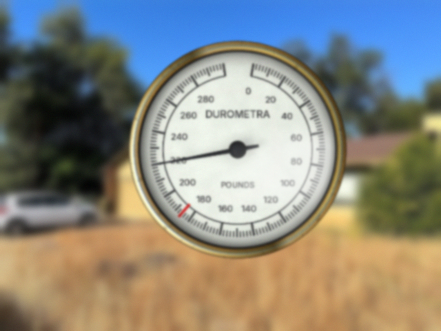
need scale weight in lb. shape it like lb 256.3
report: lb 220
